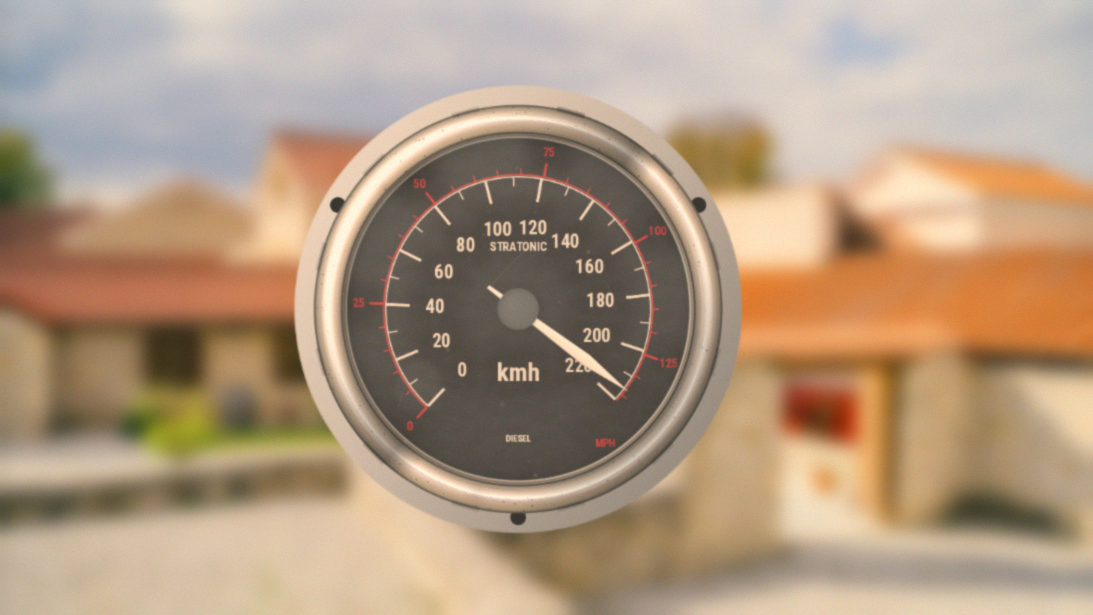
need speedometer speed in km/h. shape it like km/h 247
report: km/h 215
